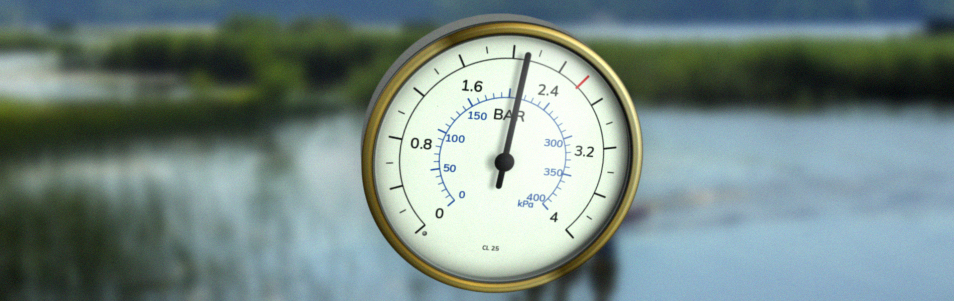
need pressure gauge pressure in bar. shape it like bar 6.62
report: bar 2.1
